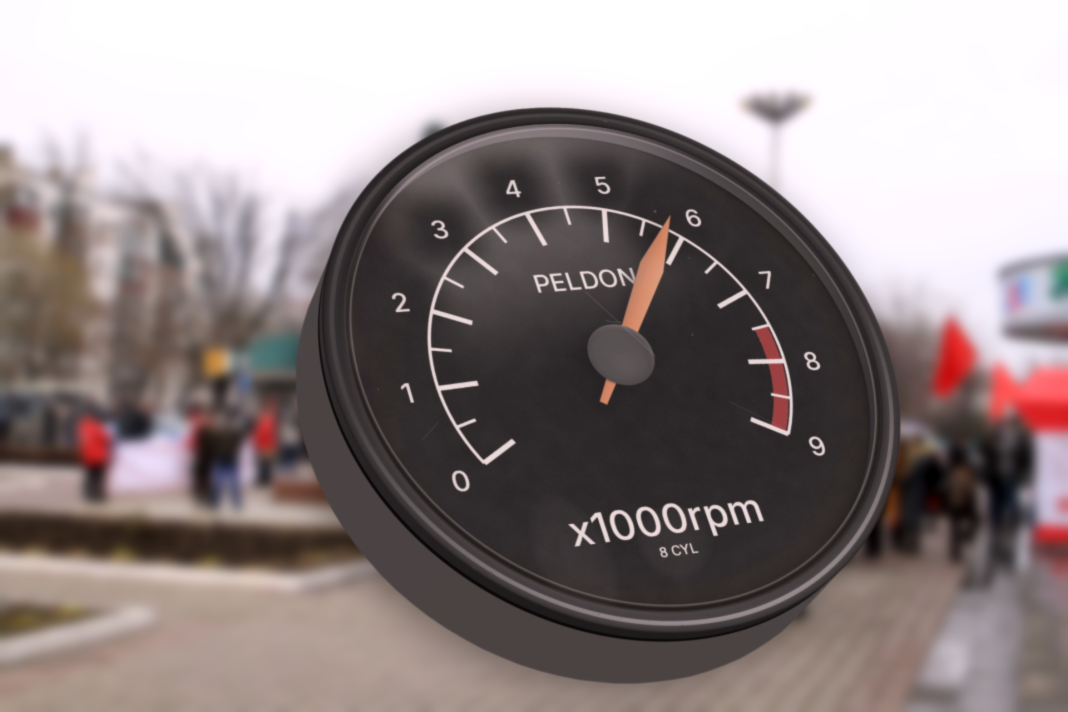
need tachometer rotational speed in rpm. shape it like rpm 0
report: rpm 5750
